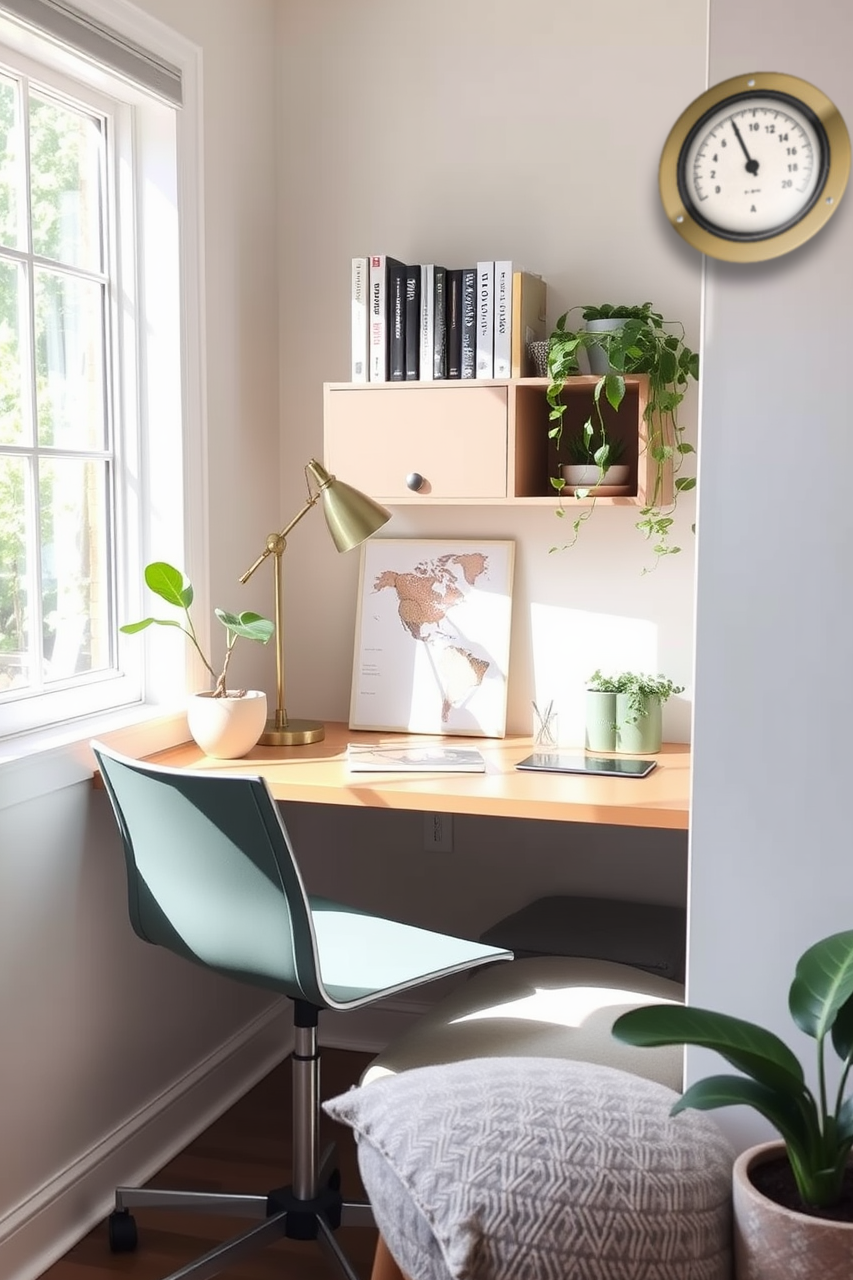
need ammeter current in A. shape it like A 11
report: A 8
